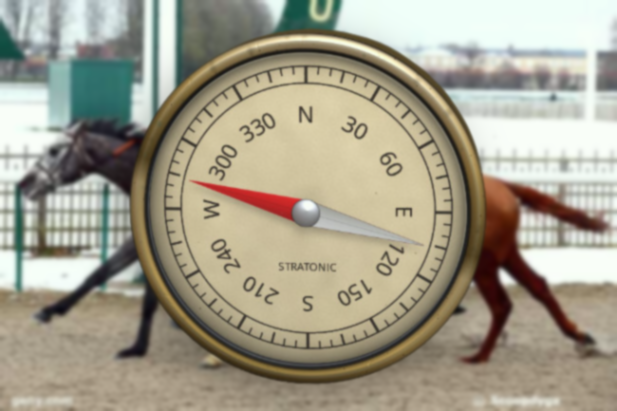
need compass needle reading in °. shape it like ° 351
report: ° 285
